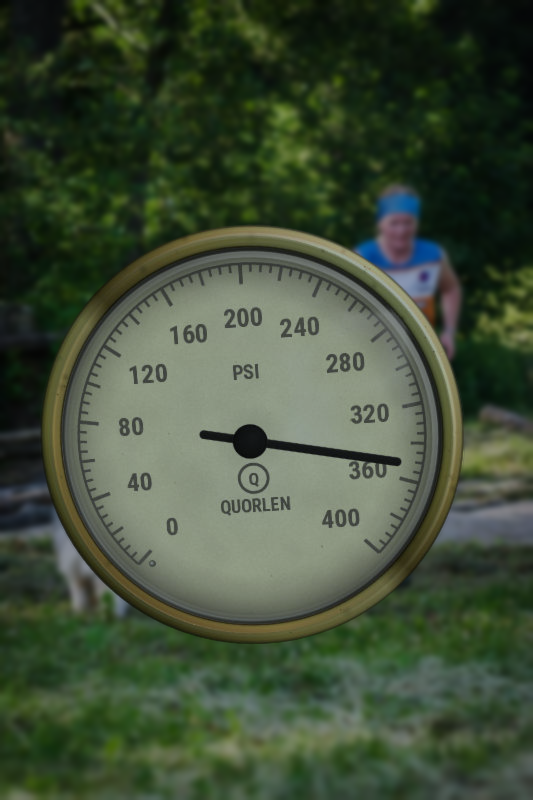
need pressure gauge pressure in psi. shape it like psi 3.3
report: psi 350
